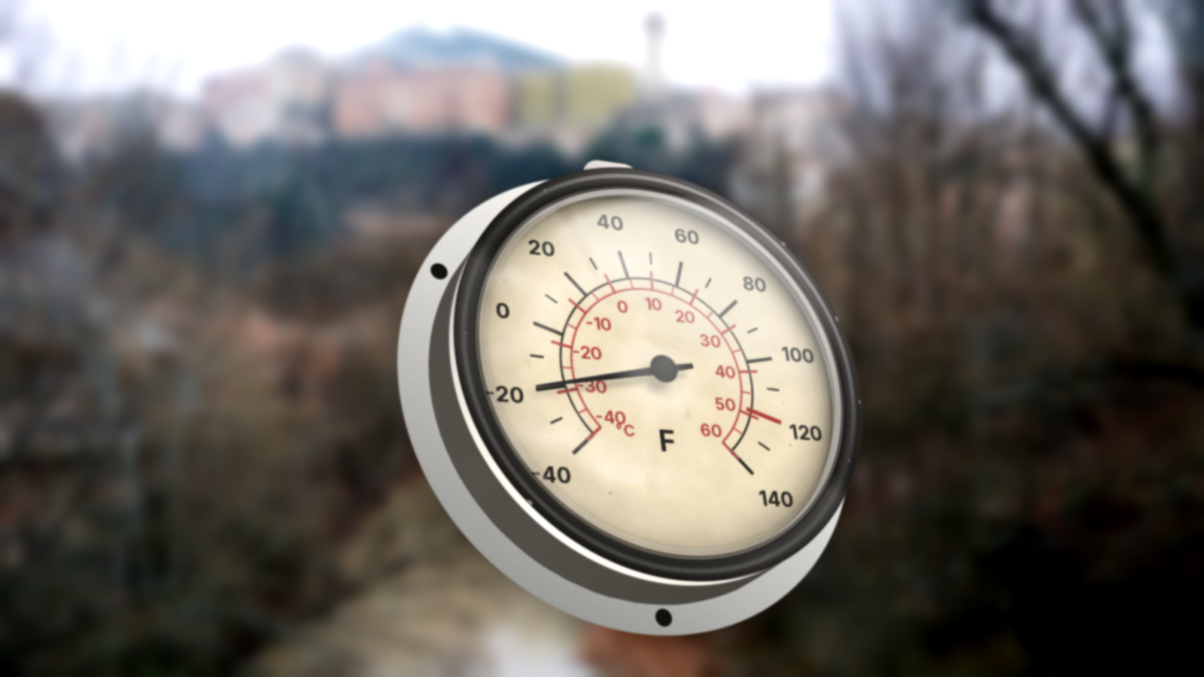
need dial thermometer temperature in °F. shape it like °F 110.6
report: °F -20
